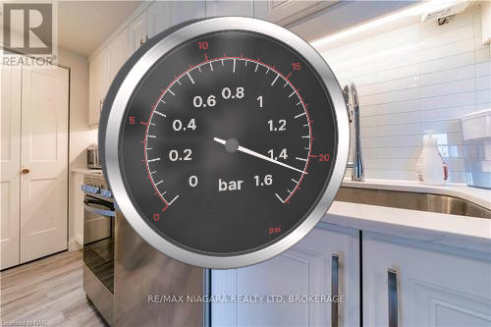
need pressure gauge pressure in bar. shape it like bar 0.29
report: bar 1.45
